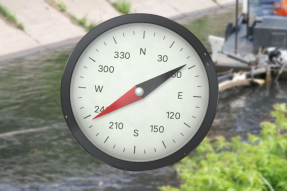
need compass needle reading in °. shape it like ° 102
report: ° 235
